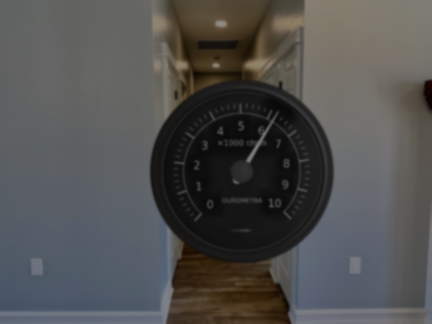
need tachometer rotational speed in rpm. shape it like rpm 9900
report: rpm 6200
